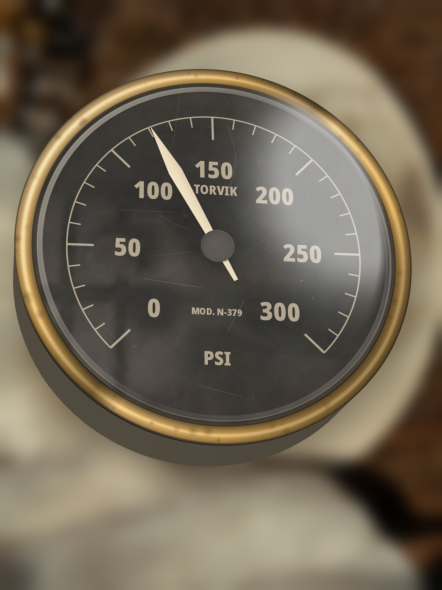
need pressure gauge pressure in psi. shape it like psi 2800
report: psi 120
